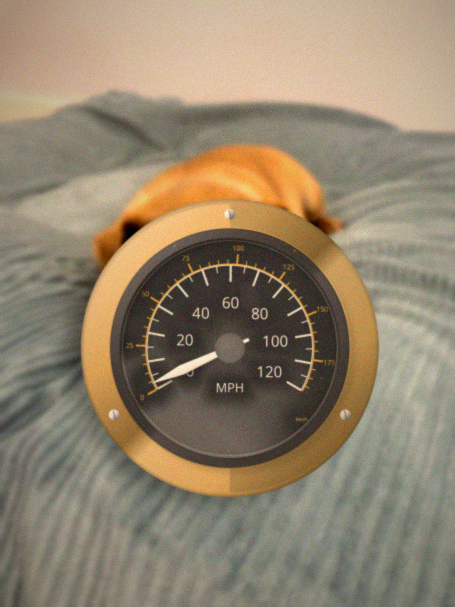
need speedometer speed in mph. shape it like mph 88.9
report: mph 2.5
